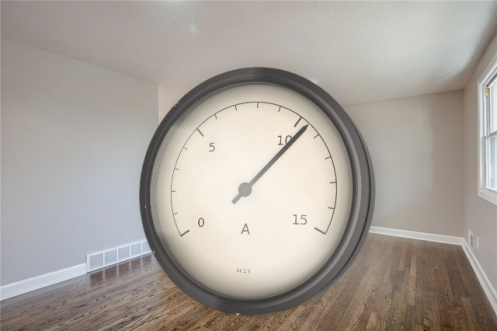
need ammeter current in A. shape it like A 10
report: A 10.5
